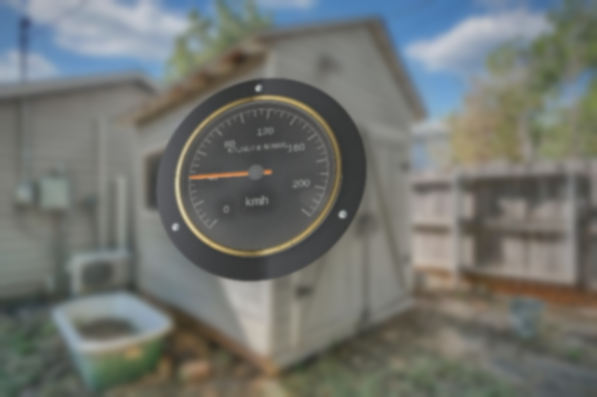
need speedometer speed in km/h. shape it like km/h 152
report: km/h 40
